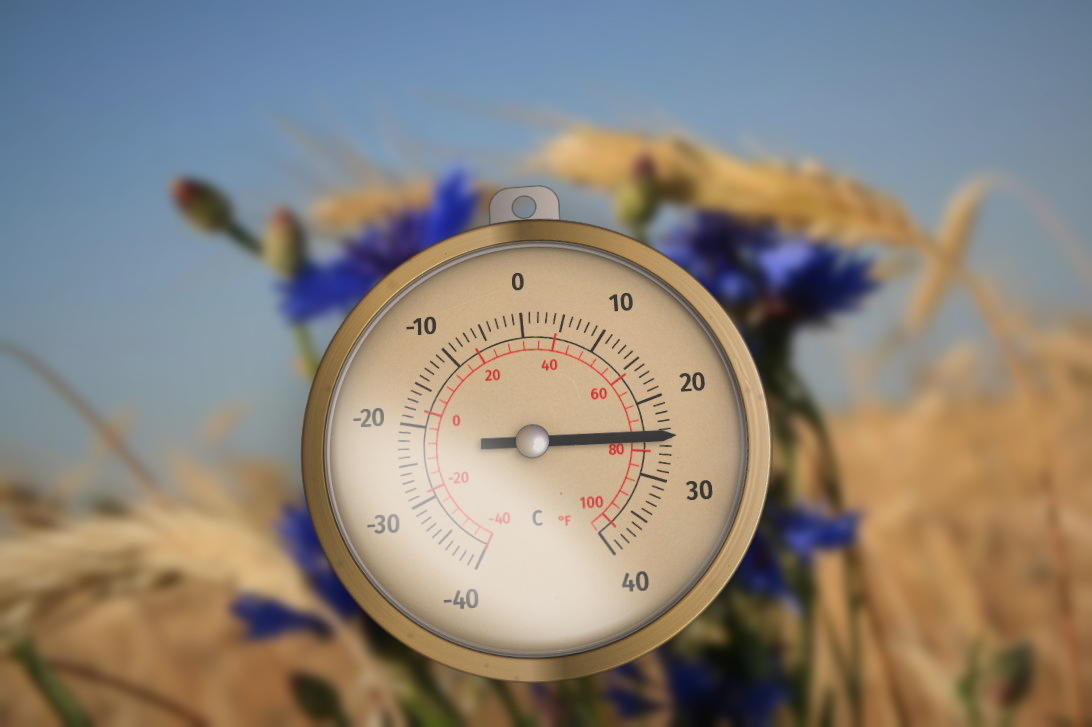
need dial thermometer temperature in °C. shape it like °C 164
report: °C 25
